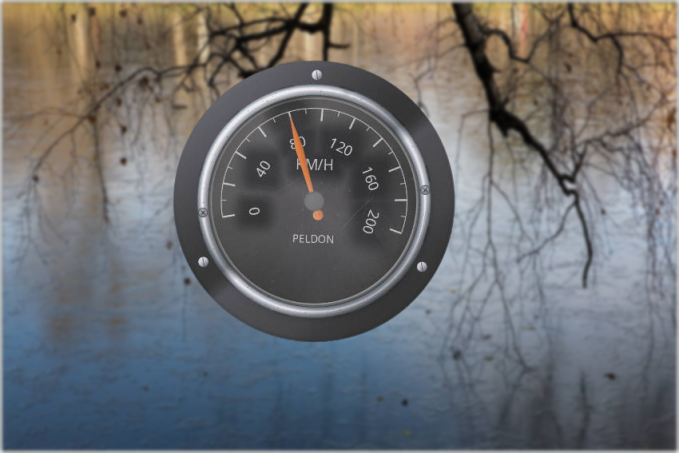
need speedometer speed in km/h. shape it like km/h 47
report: km/h 80
